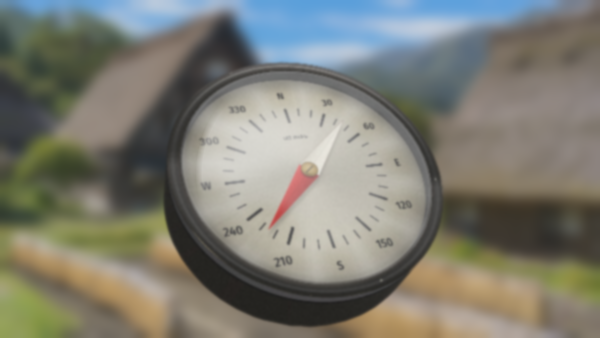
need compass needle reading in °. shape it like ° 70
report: ° 225
